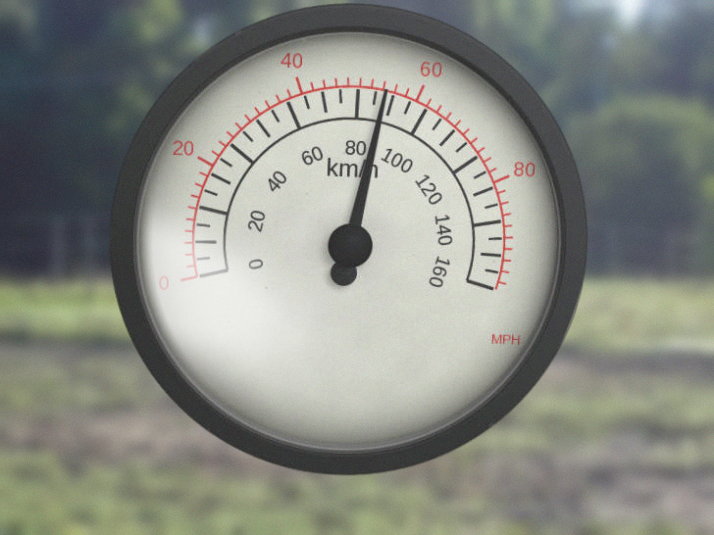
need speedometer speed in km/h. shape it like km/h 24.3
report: km/h 87.5
